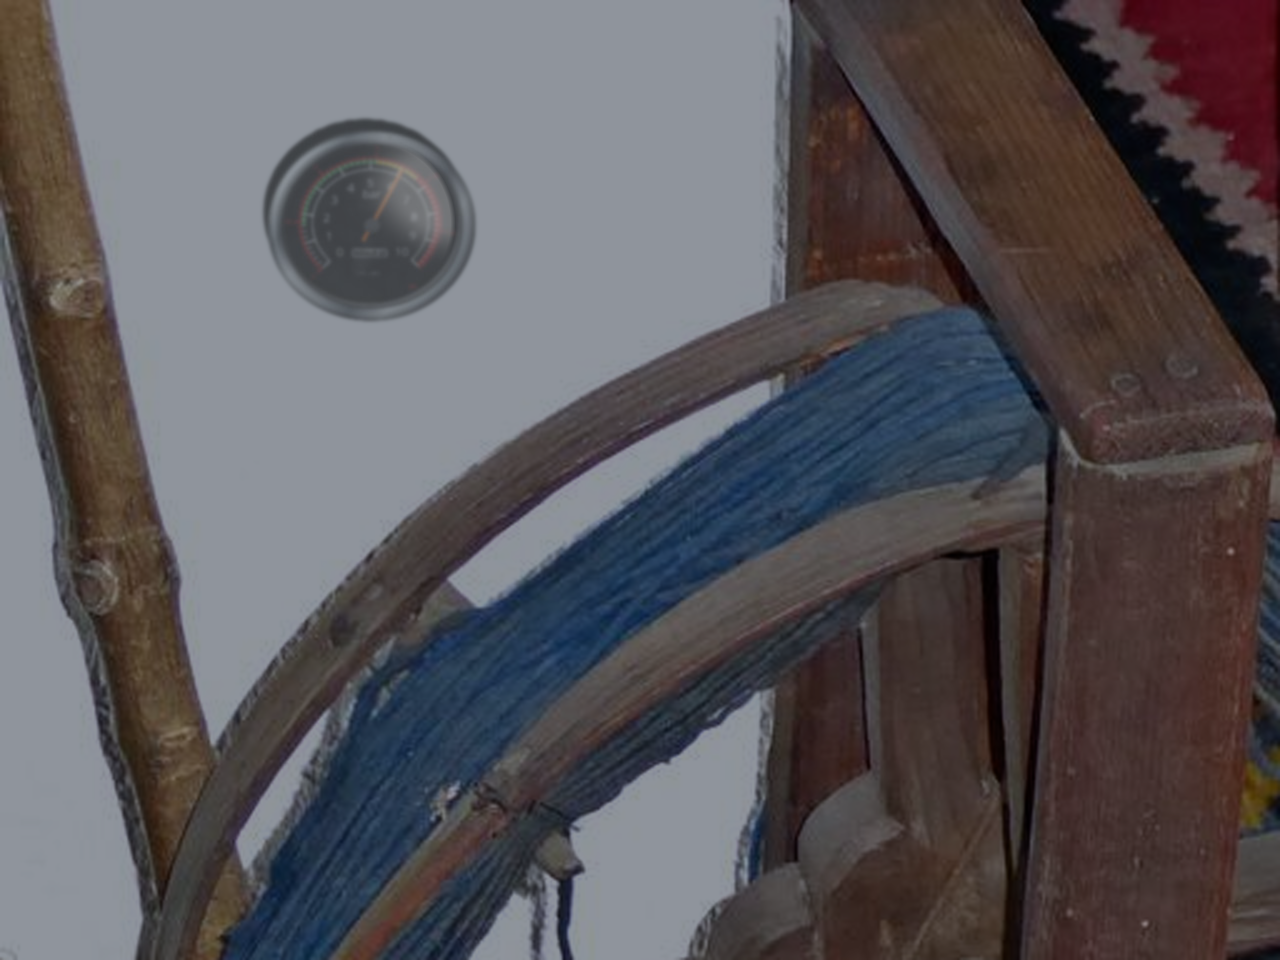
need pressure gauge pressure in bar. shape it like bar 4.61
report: bar 6
